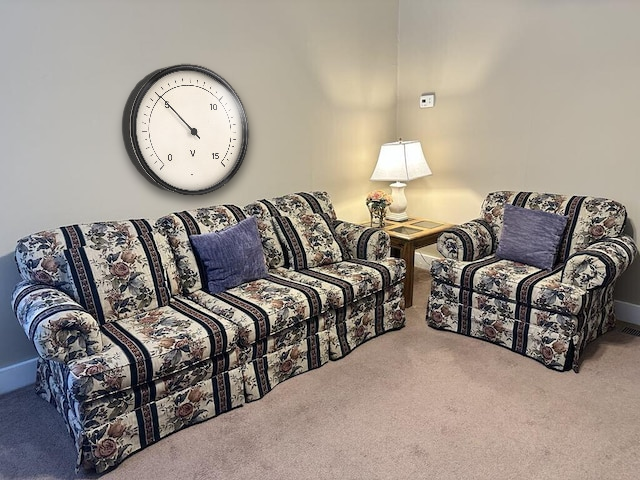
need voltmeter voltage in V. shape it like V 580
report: V 5
